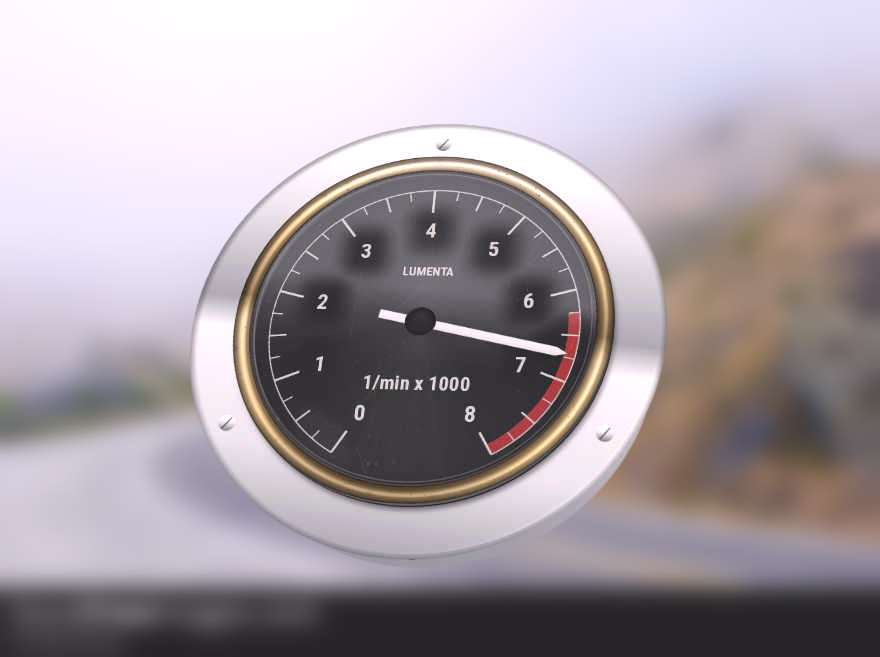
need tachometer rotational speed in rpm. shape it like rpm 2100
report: rpm 6750
